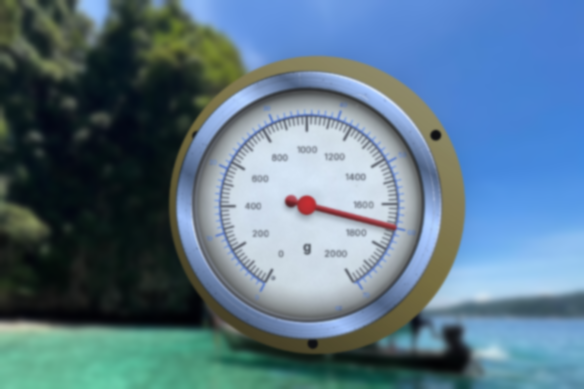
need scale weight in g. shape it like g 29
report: g 1700
